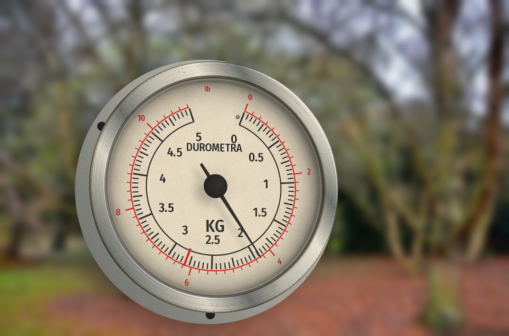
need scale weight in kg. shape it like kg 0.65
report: kg 1.95
